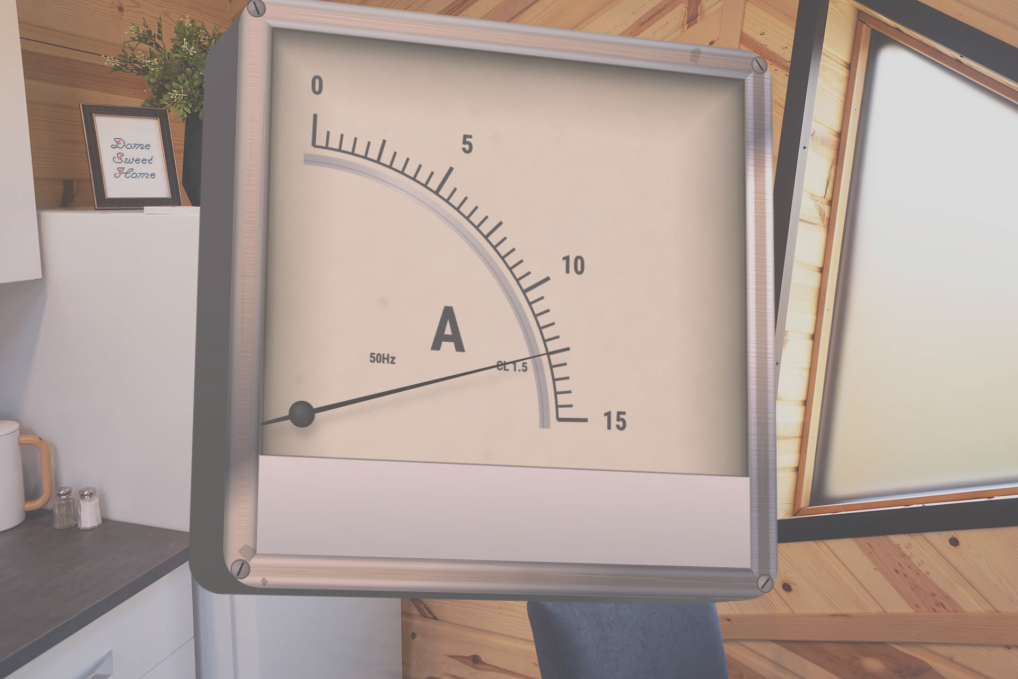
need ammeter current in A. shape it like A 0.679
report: A 12.5
